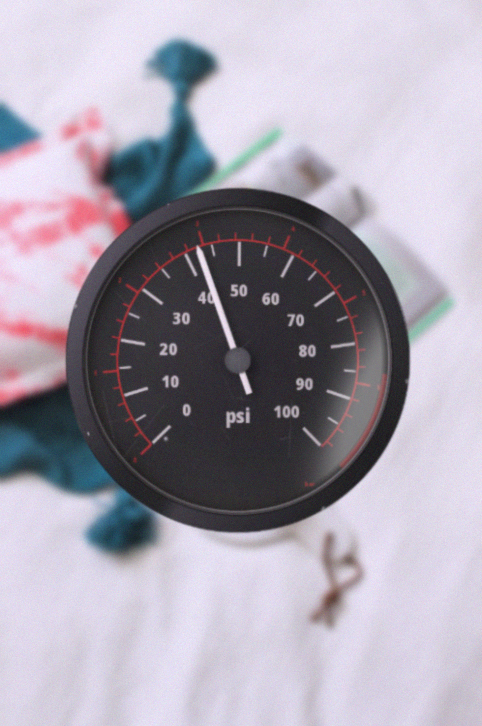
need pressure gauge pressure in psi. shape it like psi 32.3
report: psi 42.5
